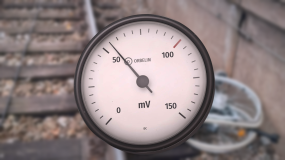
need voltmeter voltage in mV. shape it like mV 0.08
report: mV 55
